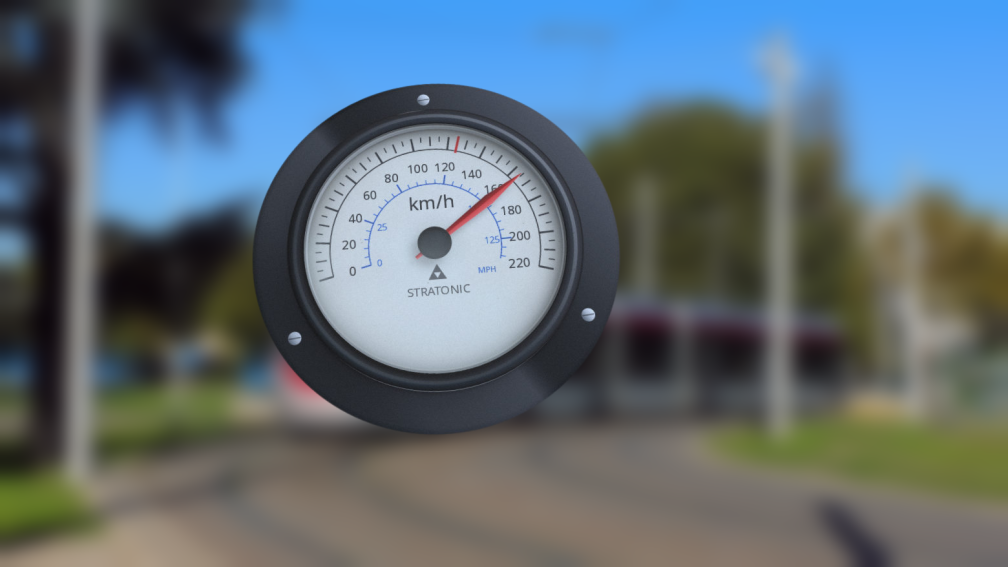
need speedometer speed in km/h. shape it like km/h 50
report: km/h 165
